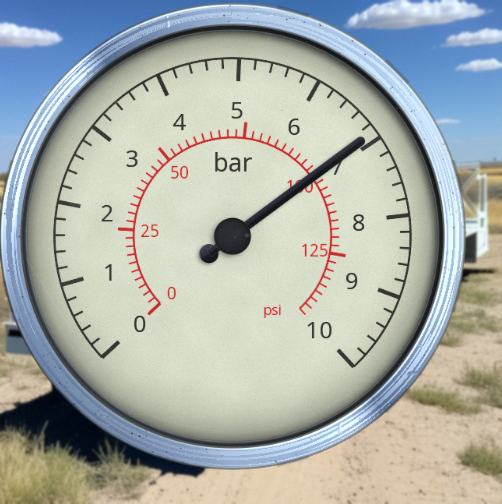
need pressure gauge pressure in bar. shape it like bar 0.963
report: bar 6.9
